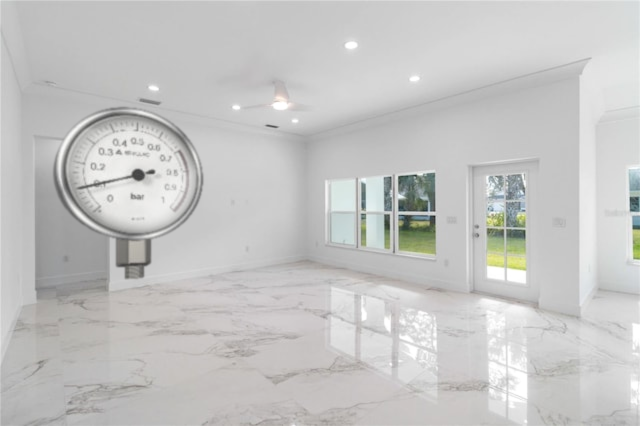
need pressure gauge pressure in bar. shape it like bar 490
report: bar 0.1
